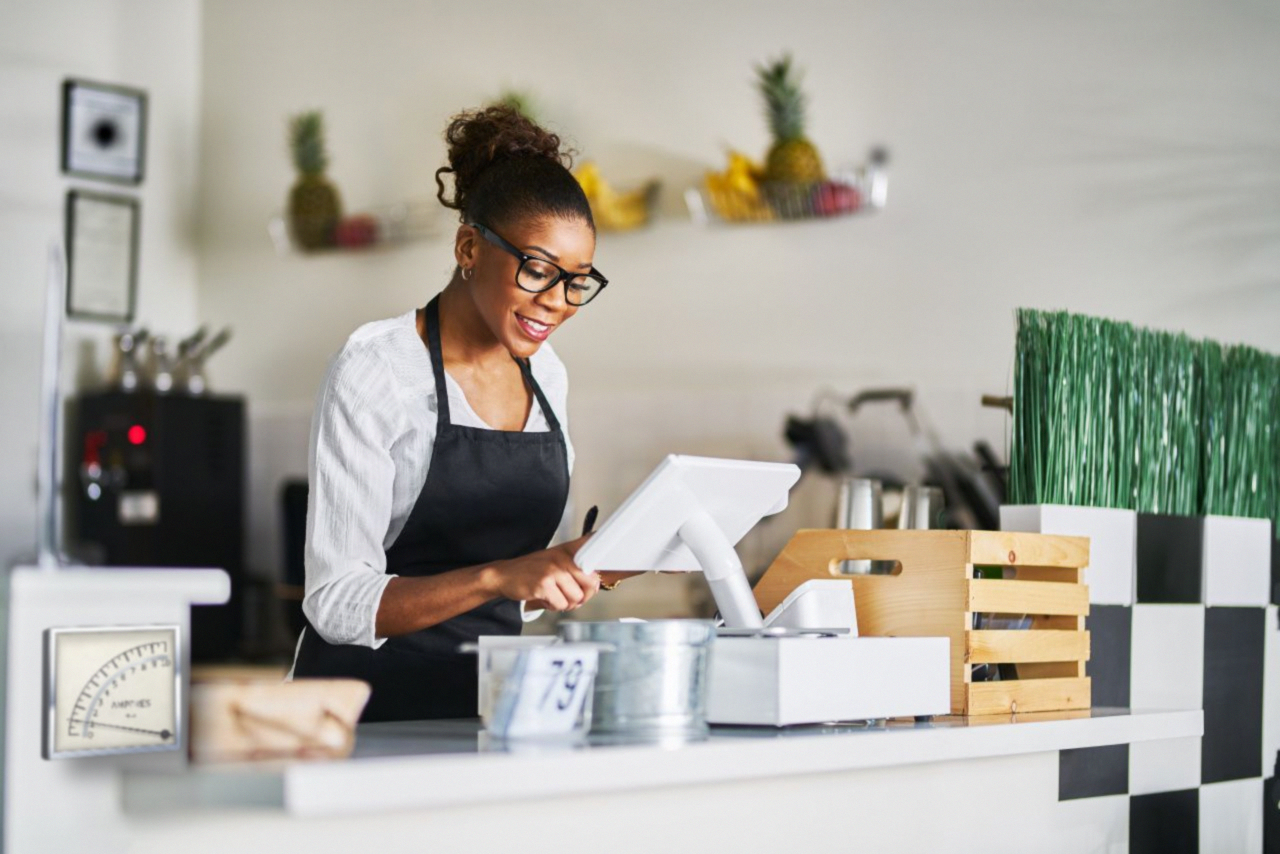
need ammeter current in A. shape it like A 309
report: A 1
